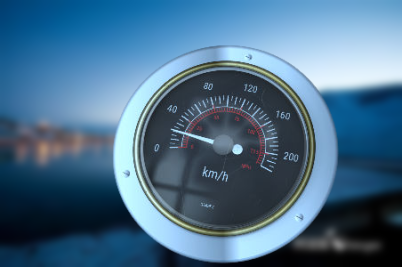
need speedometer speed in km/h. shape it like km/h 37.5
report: km/h 20
